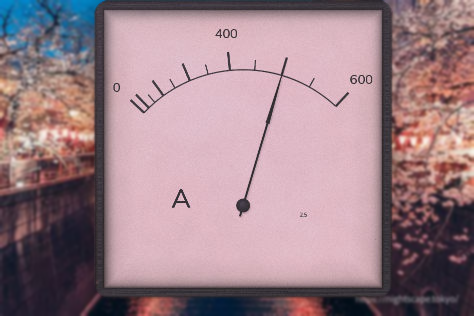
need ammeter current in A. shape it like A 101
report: A 500
